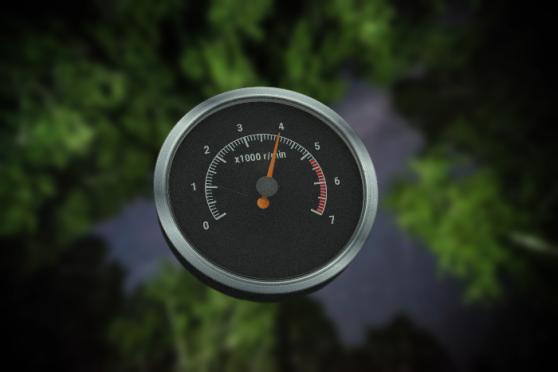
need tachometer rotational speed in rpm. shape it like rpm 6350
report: rpm 4000
